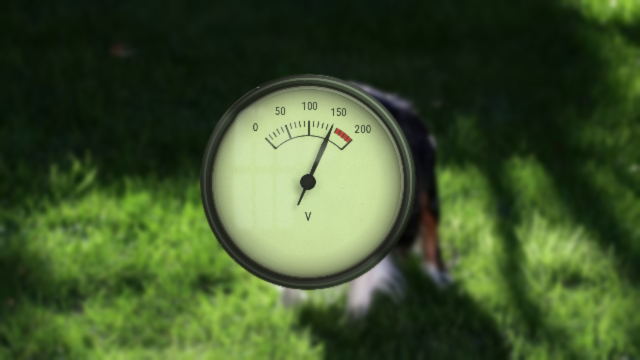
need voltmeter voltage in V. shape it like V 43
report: V 150
